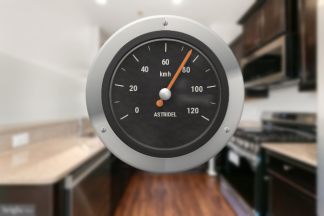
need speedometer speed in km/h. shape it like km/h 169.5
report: km/h 75
